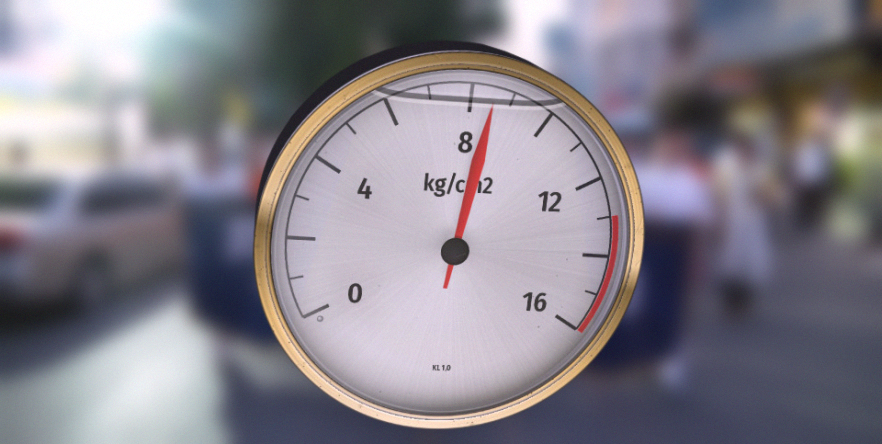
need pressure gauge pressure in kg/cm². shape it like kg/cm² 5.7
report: kg/cm² 8.5
